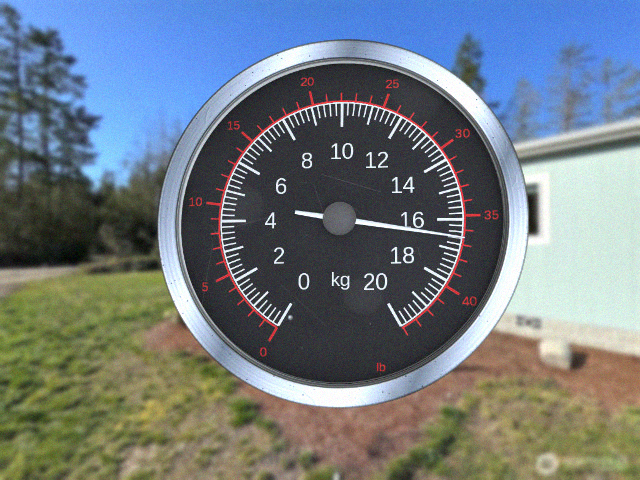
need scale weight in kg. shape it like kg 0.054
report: kg 16.6
